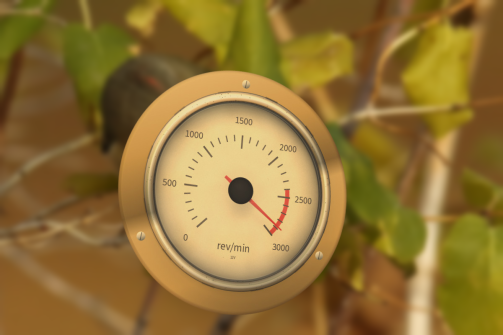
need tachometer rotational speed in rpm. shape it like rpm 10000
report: rpm 2900
